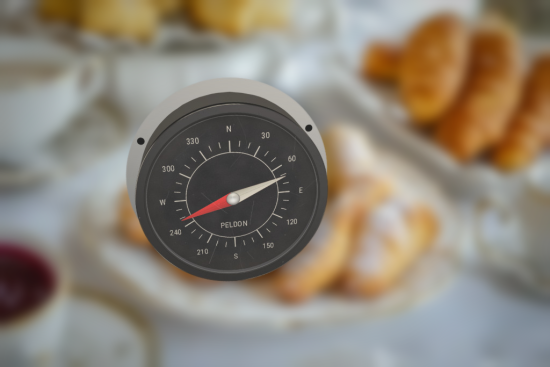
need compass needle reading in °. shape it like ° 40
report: ° 250
